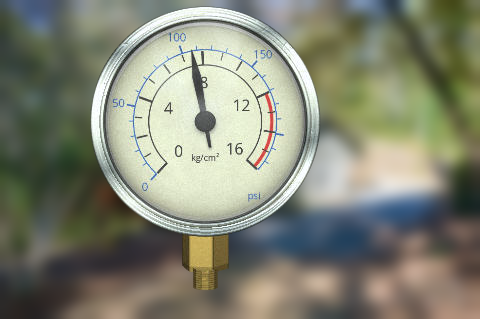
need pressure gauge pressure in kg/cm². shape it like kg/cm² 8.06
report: kg/cm² 7.5
